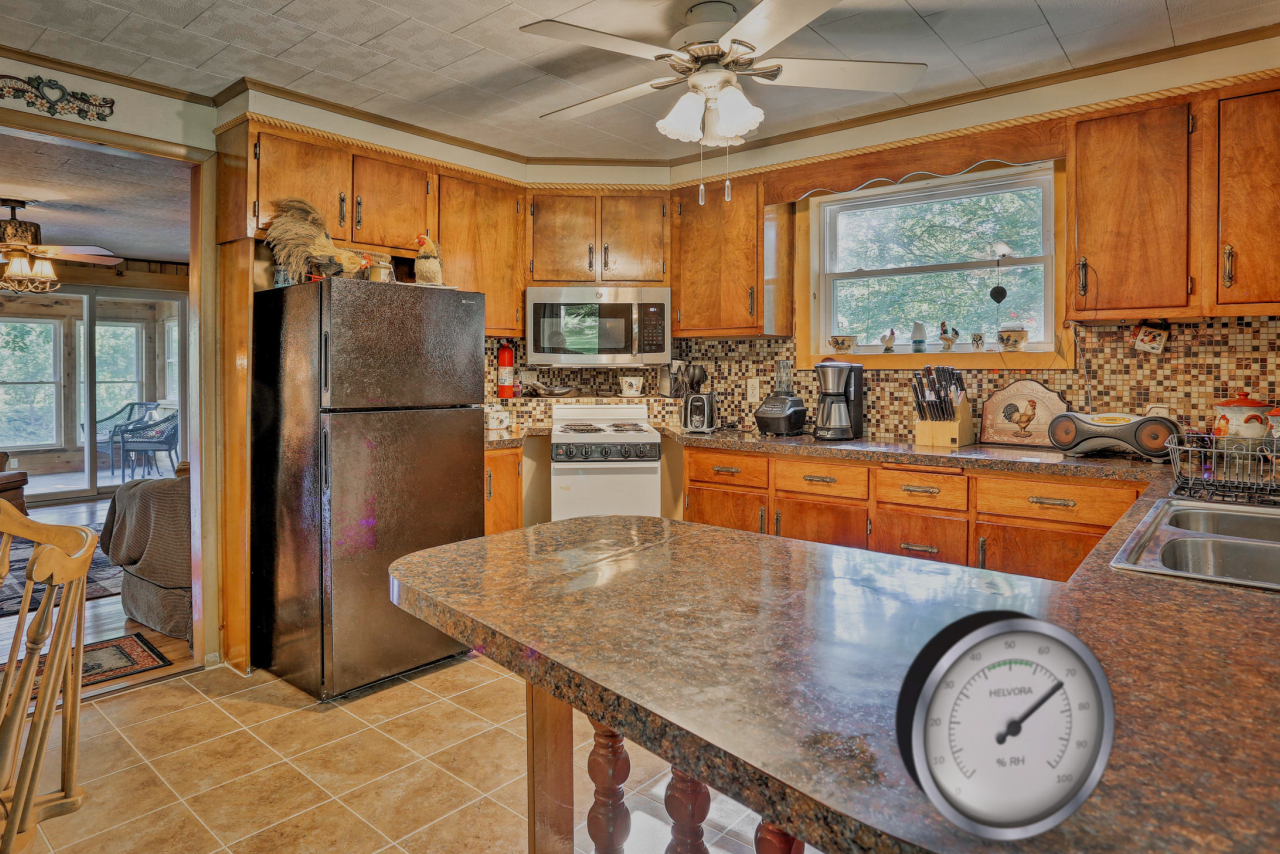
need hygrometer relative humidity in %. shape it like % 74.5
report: % 70
